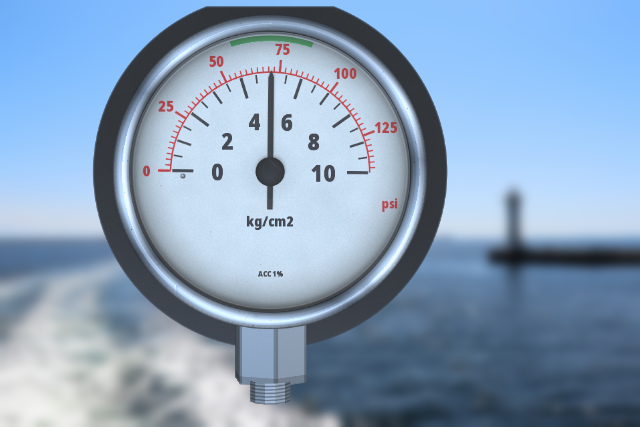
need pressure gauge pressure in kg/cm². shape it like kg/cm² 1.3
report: kg/cm² 5
